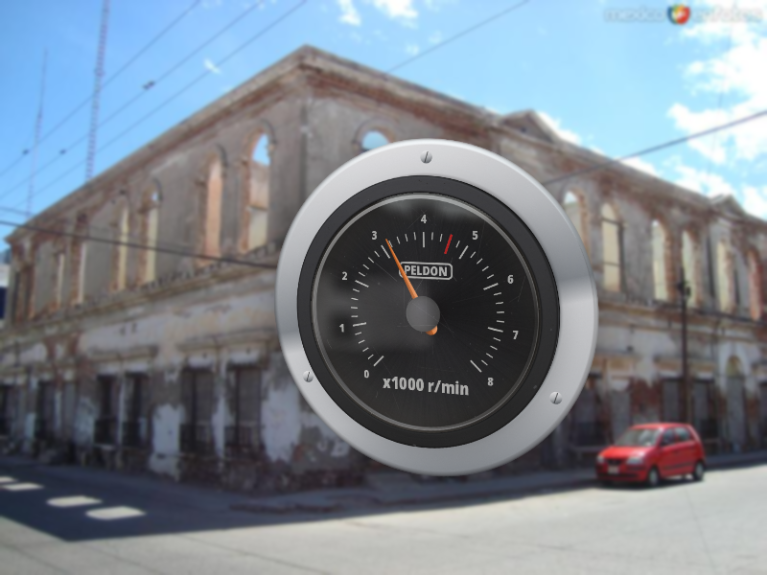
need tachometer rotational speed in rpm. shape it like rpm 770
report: rpm 3200
